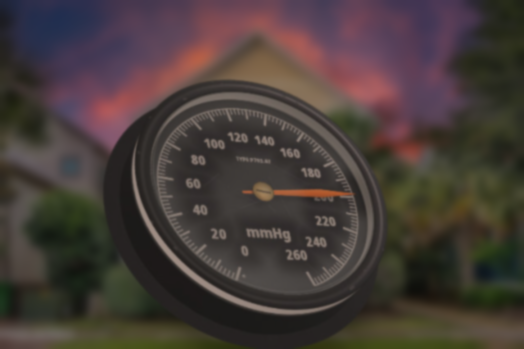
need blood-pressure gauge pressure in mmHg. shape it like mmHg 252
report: mmHg 200
